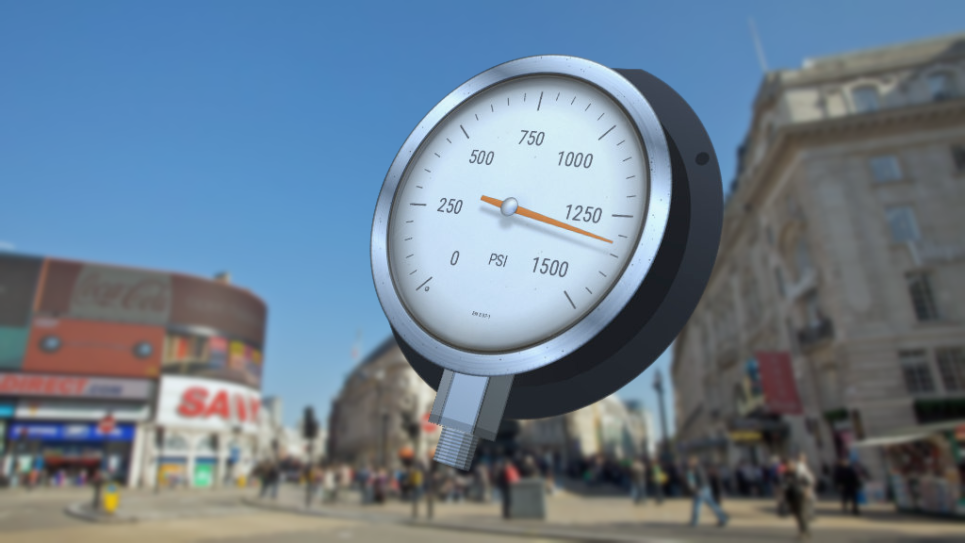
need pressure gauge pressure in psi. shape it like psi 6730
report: psi 1325
